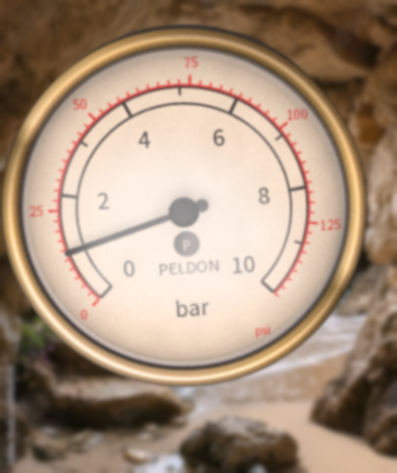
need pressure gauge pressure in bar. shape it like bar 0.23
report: bar 1
